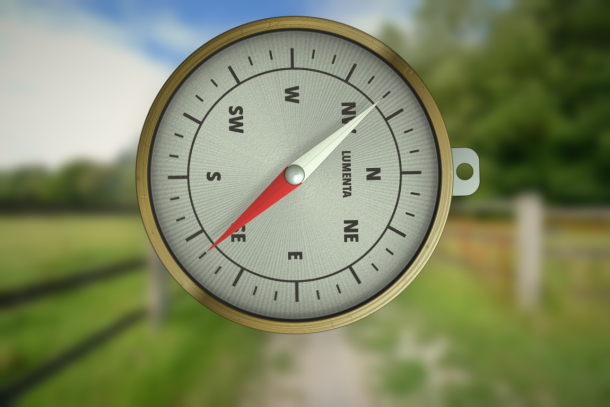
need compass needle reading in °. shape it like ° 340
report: ° 140
